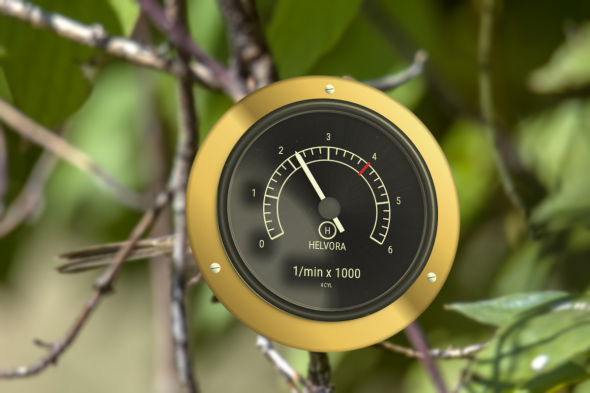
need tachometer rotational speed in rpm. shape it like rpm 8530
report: rpm 2200
